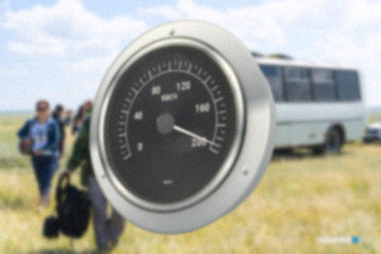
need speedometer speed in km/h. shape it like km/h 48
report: km/h 195
